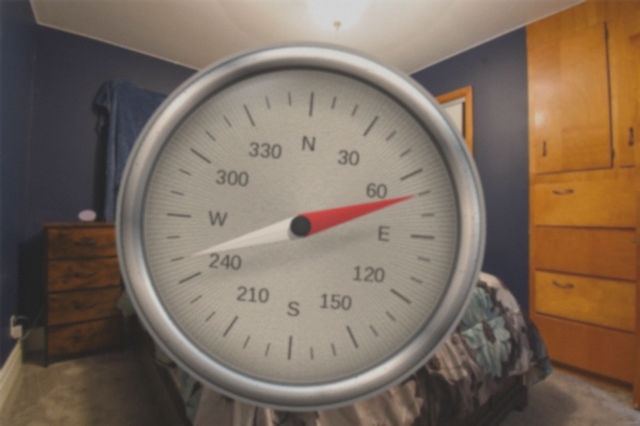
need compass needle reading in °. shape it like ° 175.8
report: ° 70
